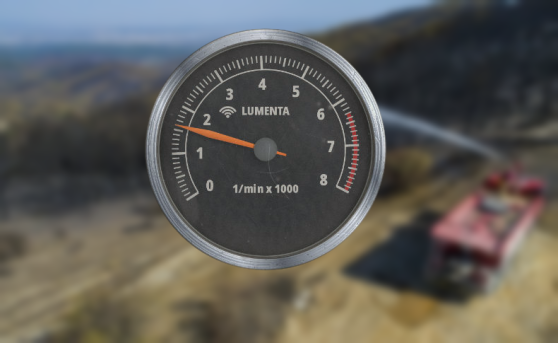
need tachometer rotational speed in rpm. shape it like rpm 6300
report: rpm 1600
